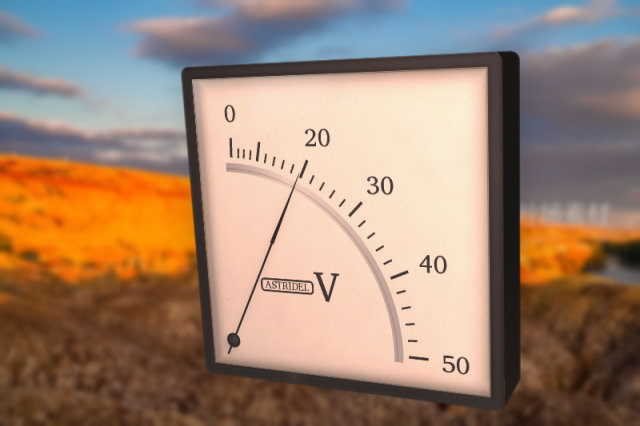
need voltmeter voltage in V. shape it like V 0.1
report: V 20
